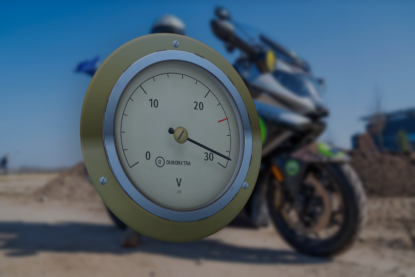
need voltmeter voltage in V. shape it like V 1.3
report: V 29
